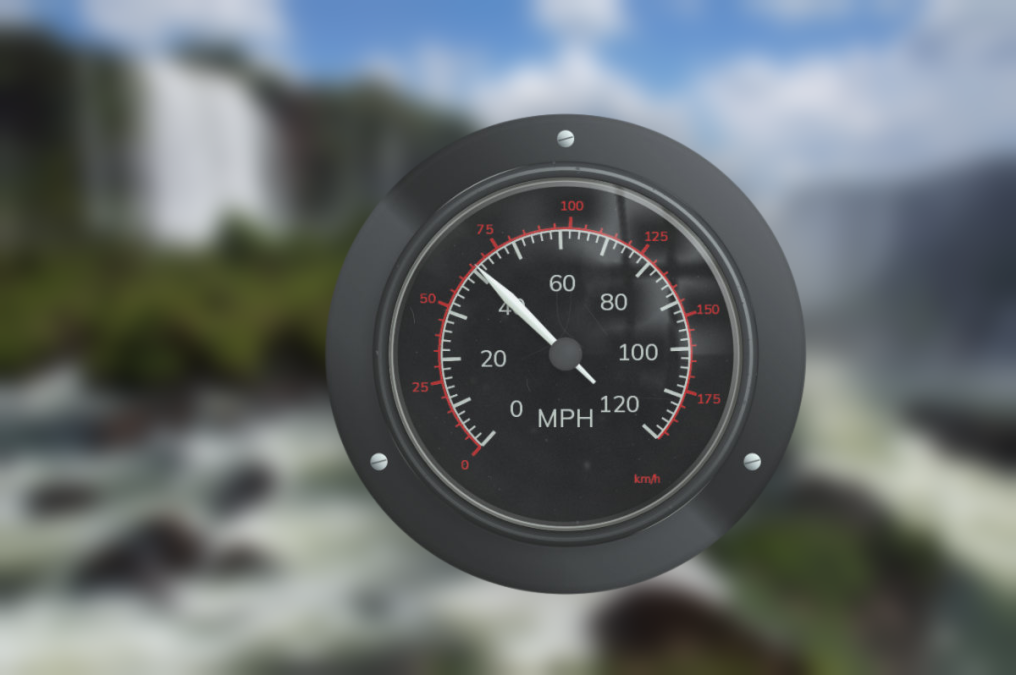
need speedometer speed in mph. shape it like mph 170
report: mph 41
